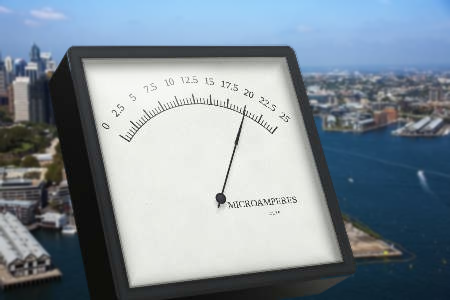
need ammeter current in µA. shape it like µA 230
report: µA 20
